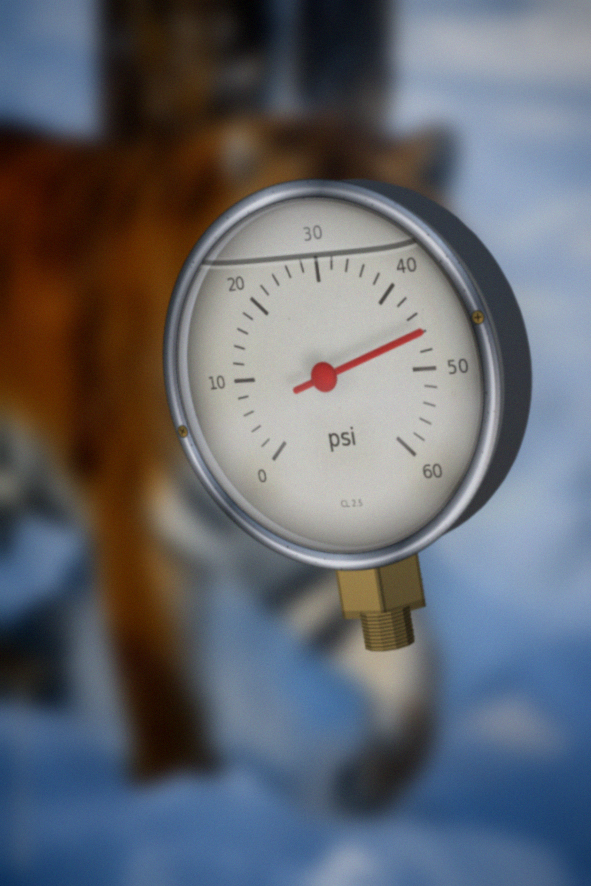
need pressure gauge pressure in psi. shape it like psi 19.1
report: psi 46
